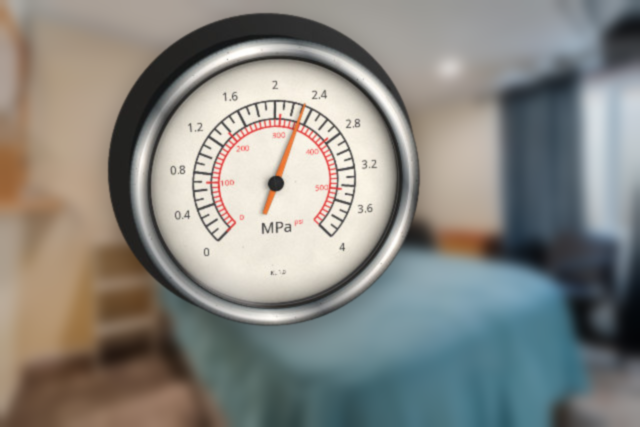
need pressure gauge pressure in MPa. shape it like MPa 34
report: MPa 2.3
